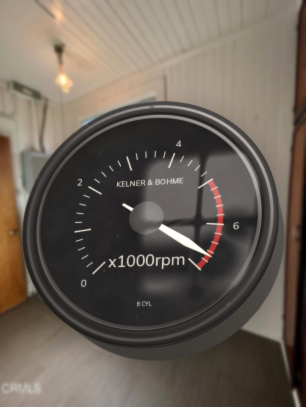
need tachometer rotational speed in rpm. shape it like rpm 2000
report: rpm 6700
